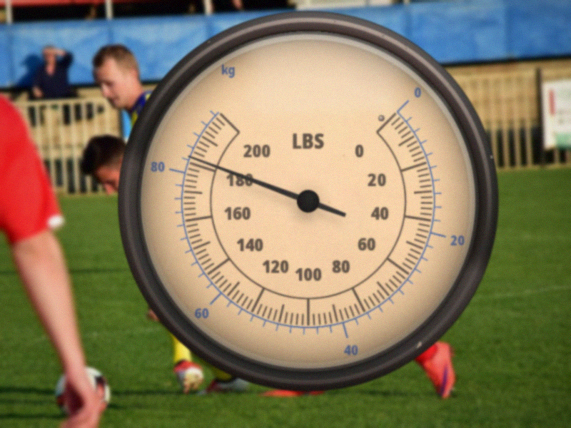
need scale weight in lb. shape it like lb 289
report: lb 182
